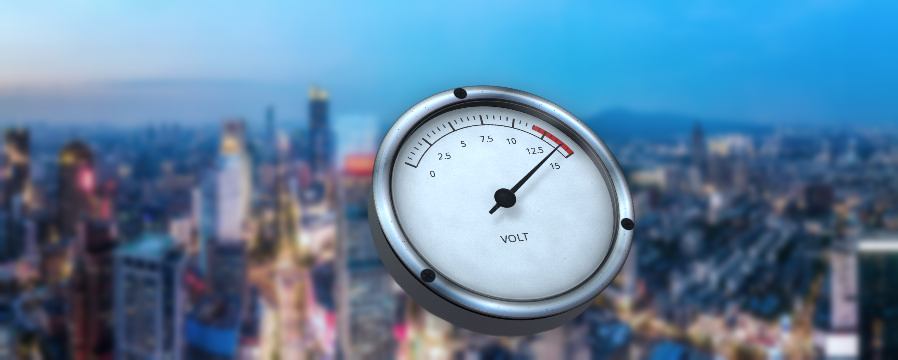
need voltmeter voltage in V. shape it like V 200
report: V 14
